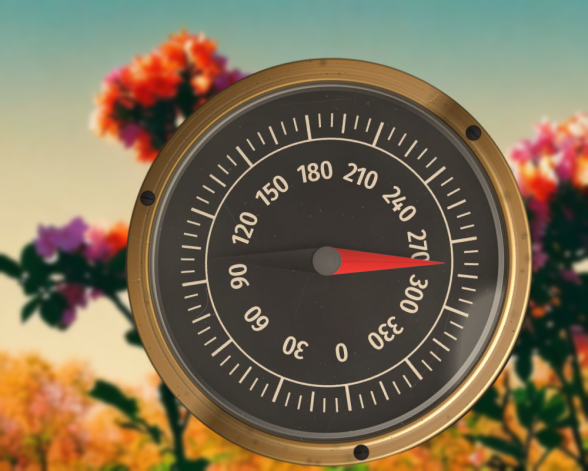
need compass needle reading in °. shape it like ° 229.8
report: ° 280
